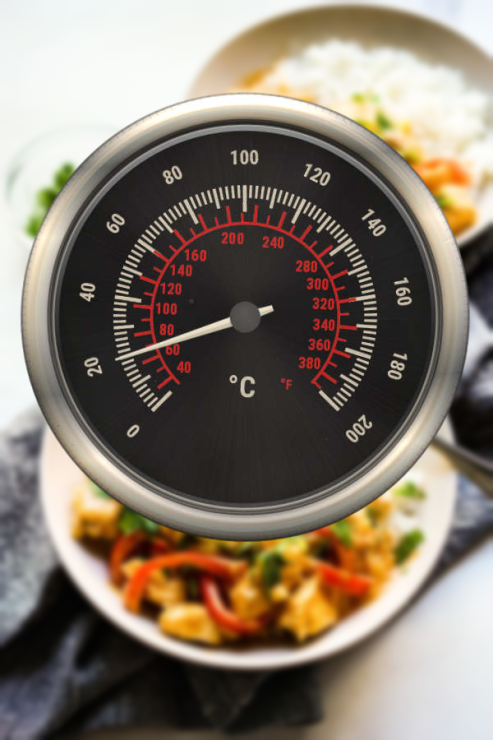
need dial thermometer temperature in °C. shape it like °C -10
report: °C 20
